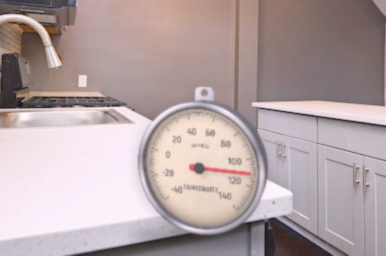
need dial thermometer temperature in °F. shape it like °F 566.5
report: °F 110
